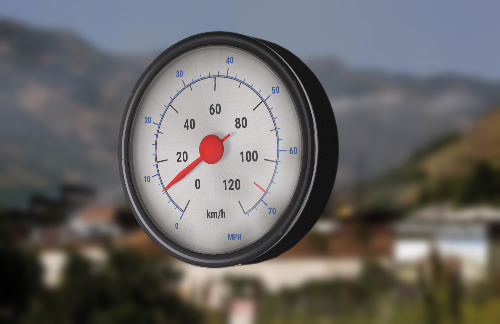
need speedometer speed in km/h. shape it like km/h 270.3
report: km/h 10
